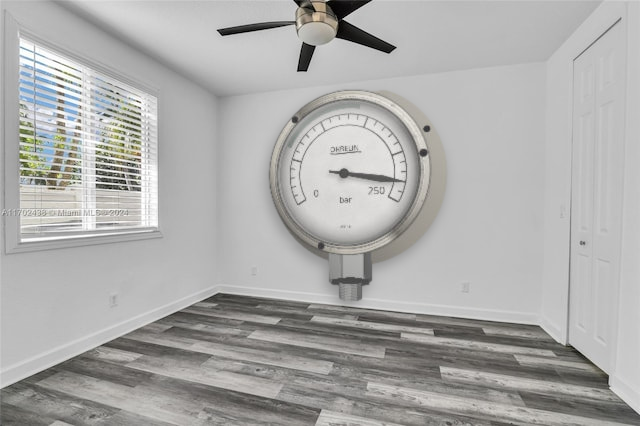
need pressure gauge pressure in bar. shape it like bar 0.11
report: bar 230
